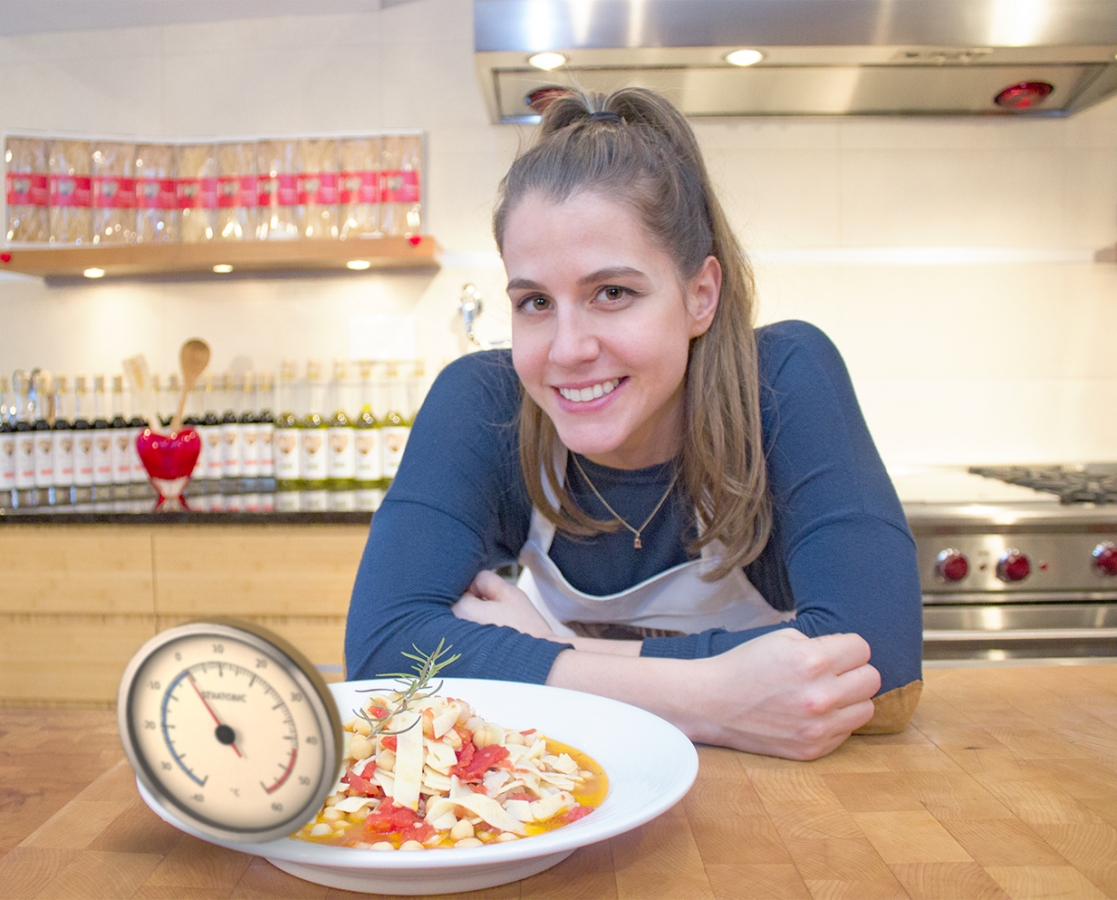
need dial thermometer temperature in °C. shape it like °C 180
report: °C 0
